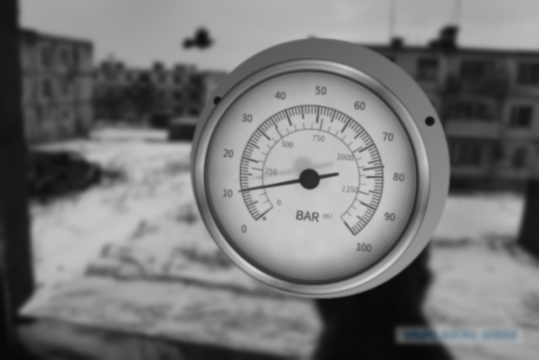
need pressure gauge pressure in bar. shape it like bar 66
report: bar 10
